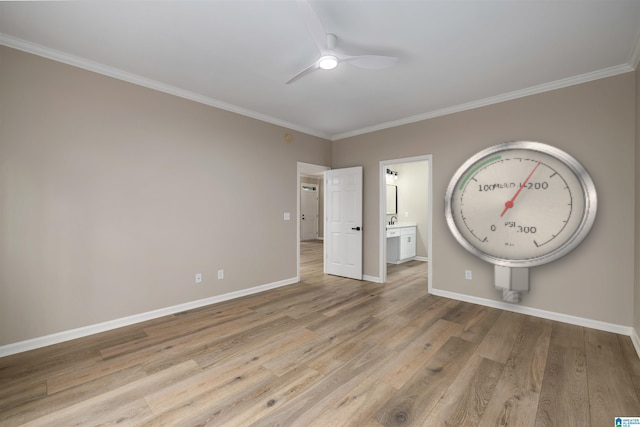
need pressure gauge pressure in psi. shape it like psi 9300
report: psi 180
